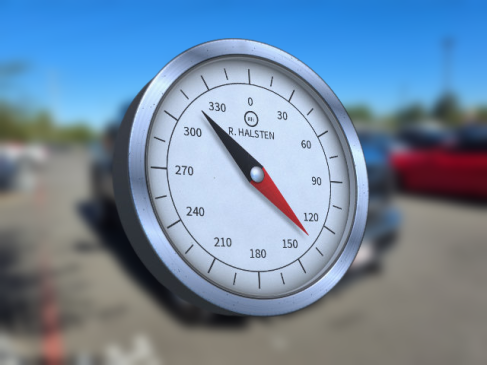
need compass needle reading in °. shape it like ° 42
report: ° 135
